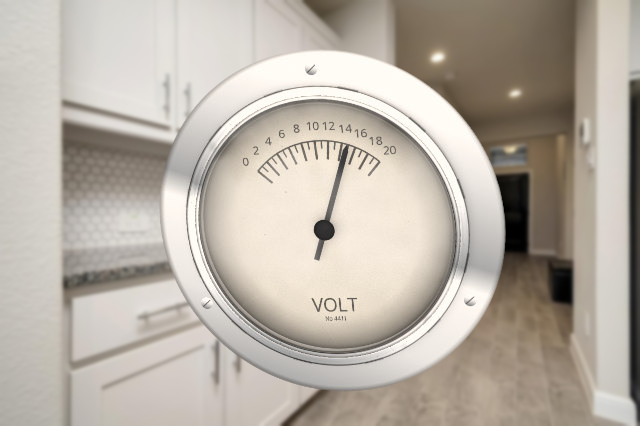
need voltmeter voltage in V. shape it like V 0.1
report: V 15
